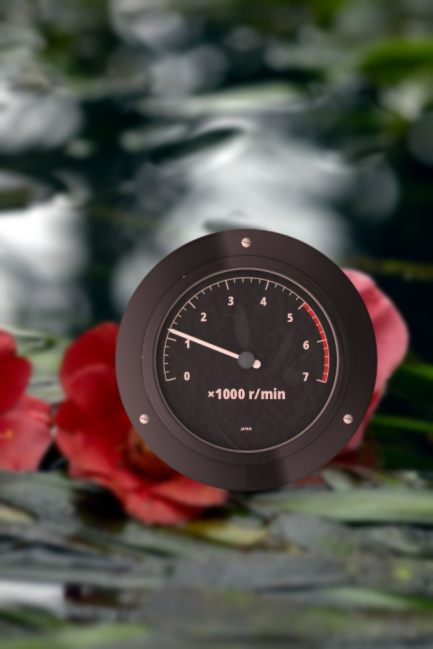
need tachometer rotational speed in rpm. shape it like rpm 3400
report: rpm 1200
